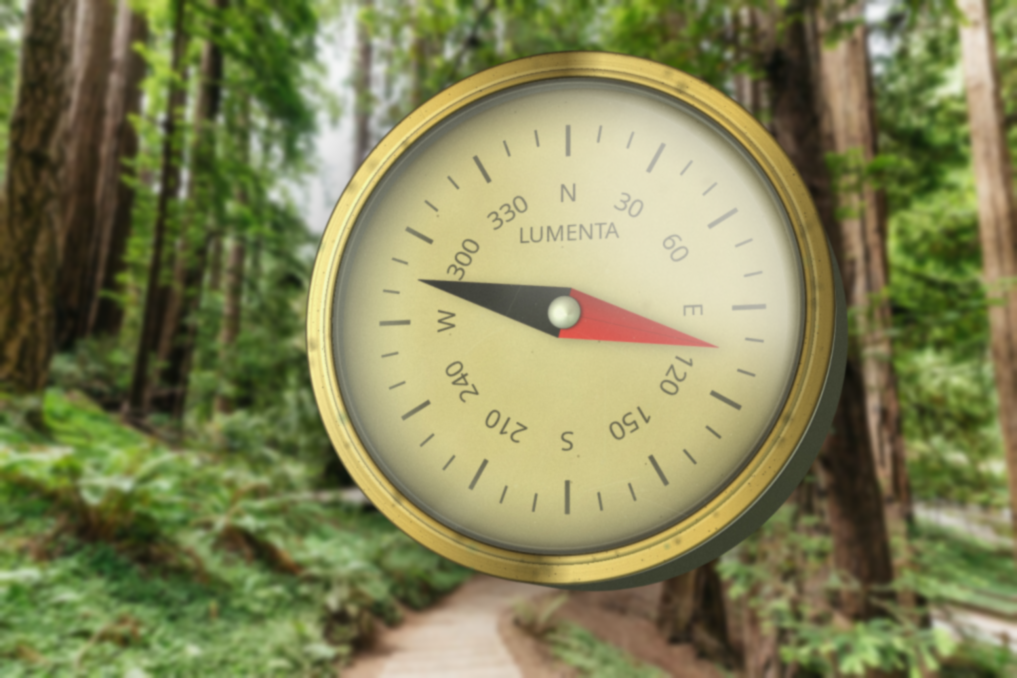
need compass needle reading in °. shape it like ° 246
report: ° 105
